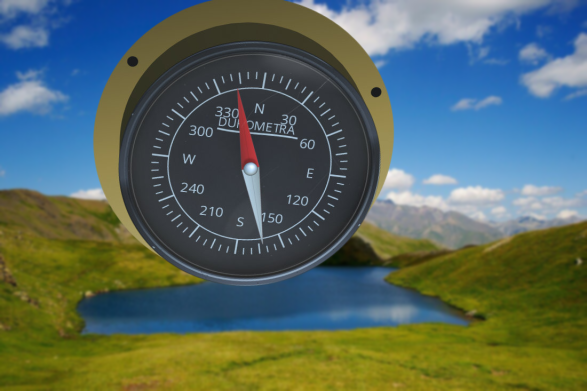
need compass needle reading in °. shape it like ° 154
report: ° 342.5
